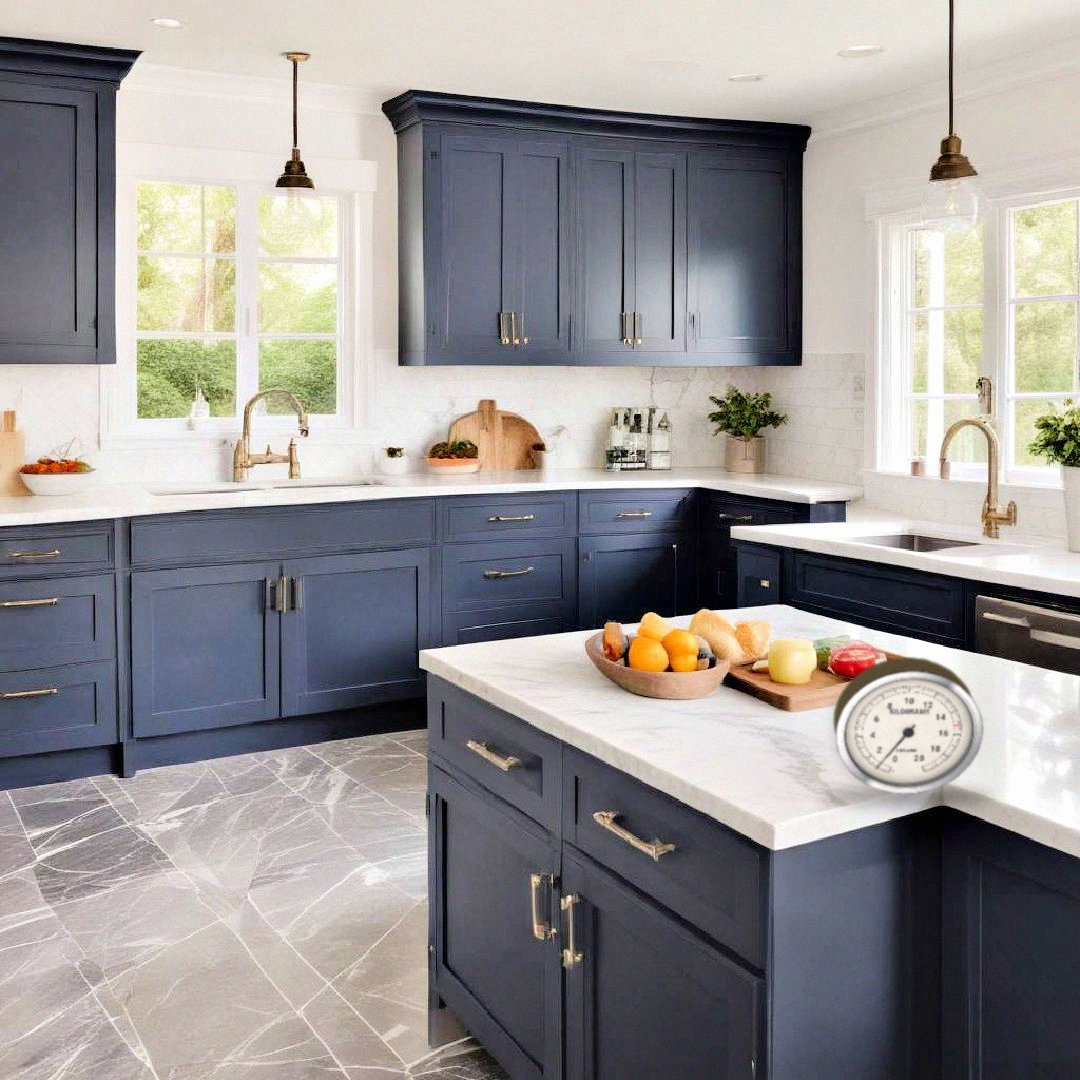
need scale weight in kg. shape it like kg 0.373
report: kg 1
